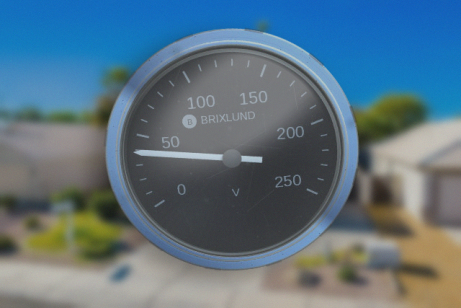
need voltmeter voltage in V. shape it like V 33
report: V 40
